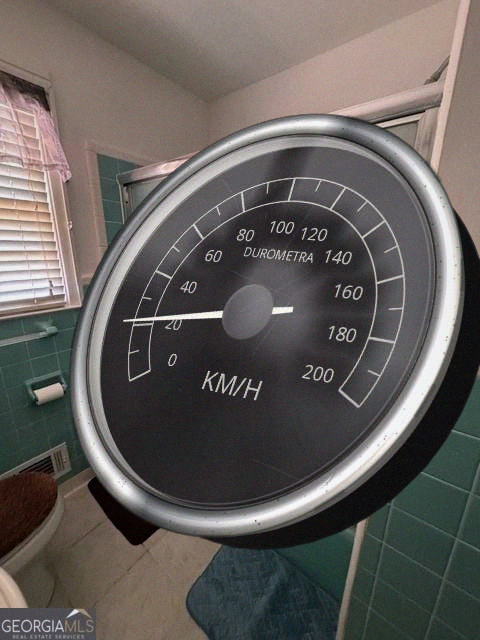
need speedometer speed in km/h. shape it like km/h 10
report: km/h 20
